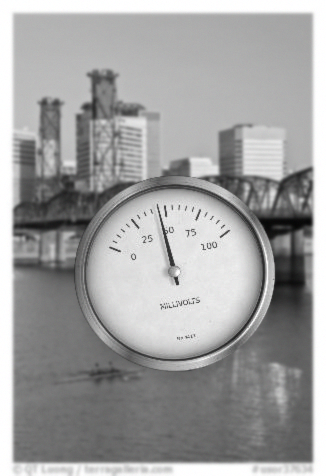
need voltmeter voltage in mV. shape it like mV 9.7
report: mV 45
